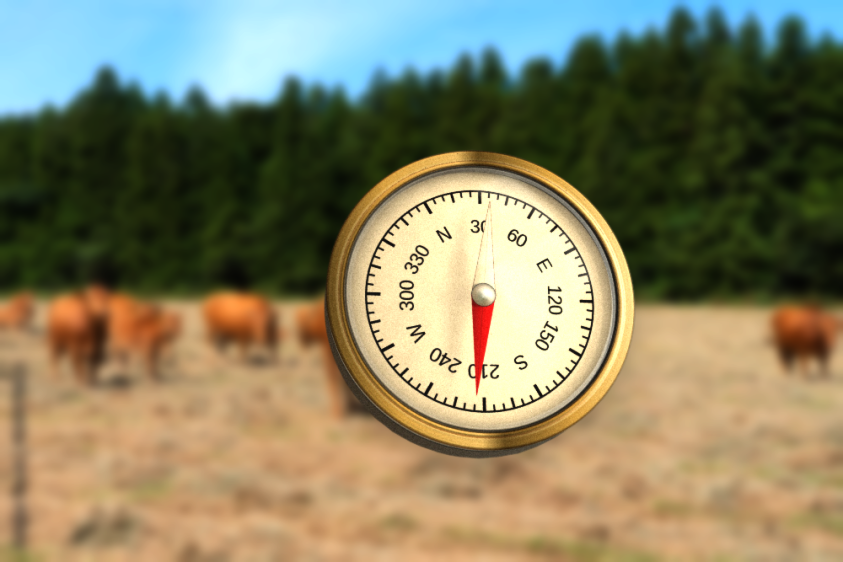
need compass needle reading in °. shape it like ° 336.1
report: ° 215
